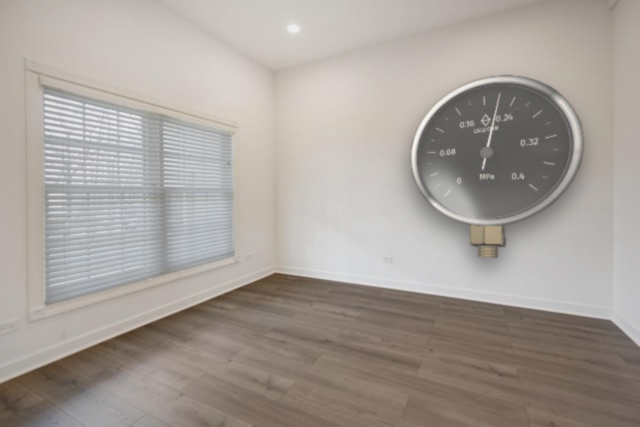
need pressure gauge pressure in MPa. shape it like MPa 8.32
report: MPa 0.22
